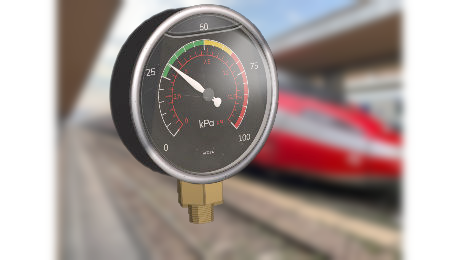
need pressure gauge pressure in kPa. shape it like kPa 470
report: kPa 30
